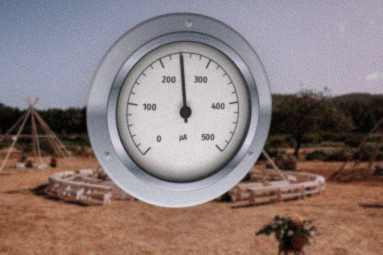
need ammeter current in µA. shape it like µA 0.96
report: µA 240
